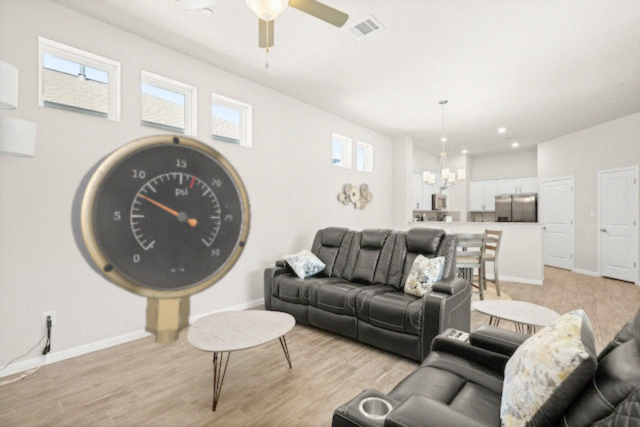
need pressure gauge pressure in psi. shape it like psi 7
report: psi 8
